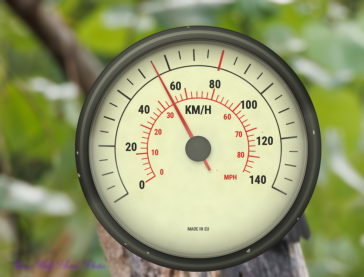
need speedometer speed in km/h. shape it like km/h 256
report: km/h 55
